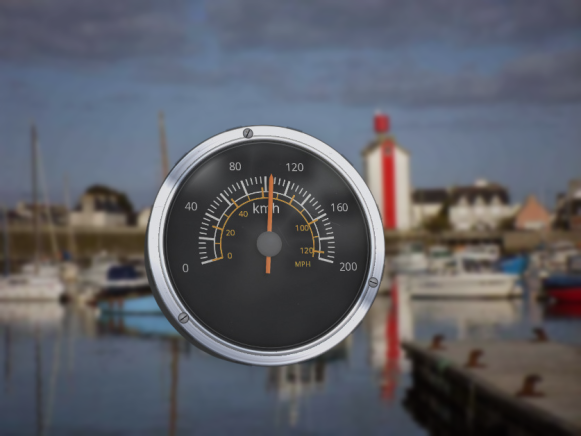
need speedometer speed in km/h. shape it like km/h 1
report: km/h 104
